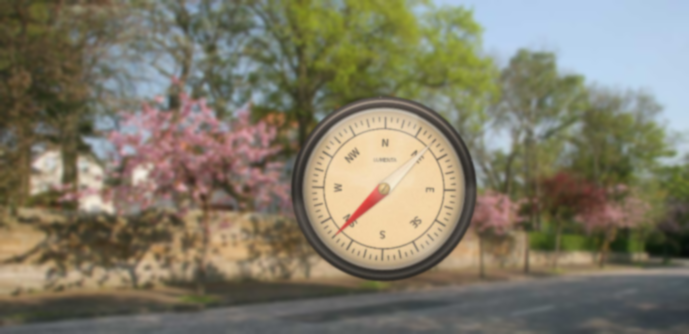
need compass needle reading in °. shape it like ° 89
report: ° 225
